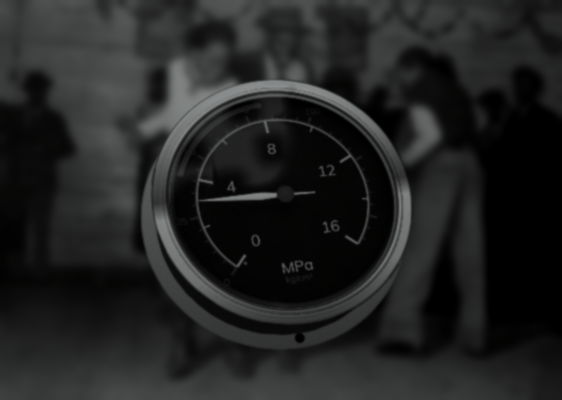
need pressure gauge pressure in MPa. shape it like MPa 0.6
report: MPa 3
